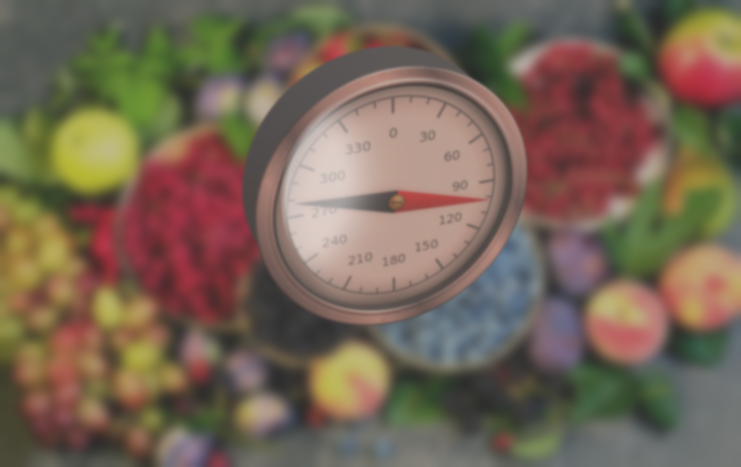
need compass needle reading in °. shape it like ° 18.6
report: ° 100
